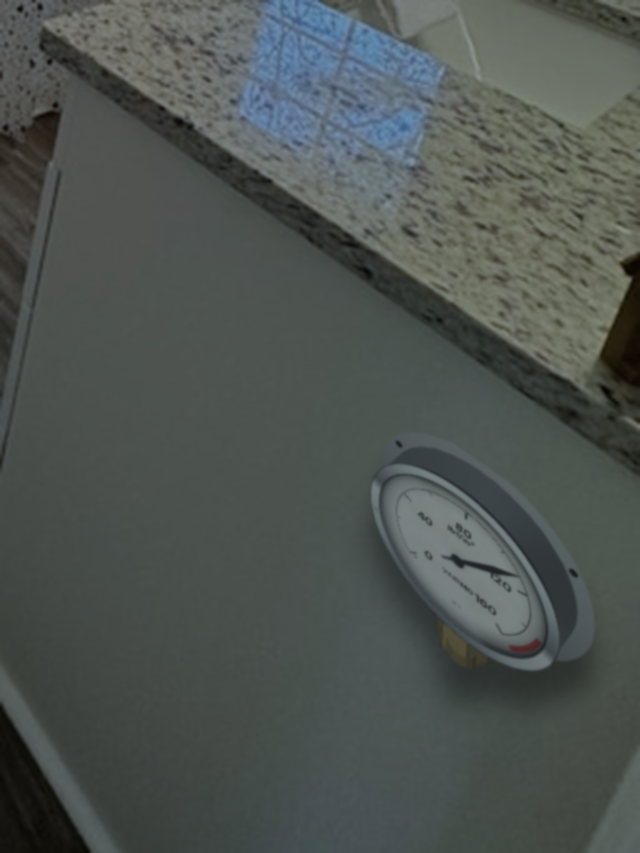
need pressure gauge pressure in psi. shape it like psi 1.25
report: psi 110
